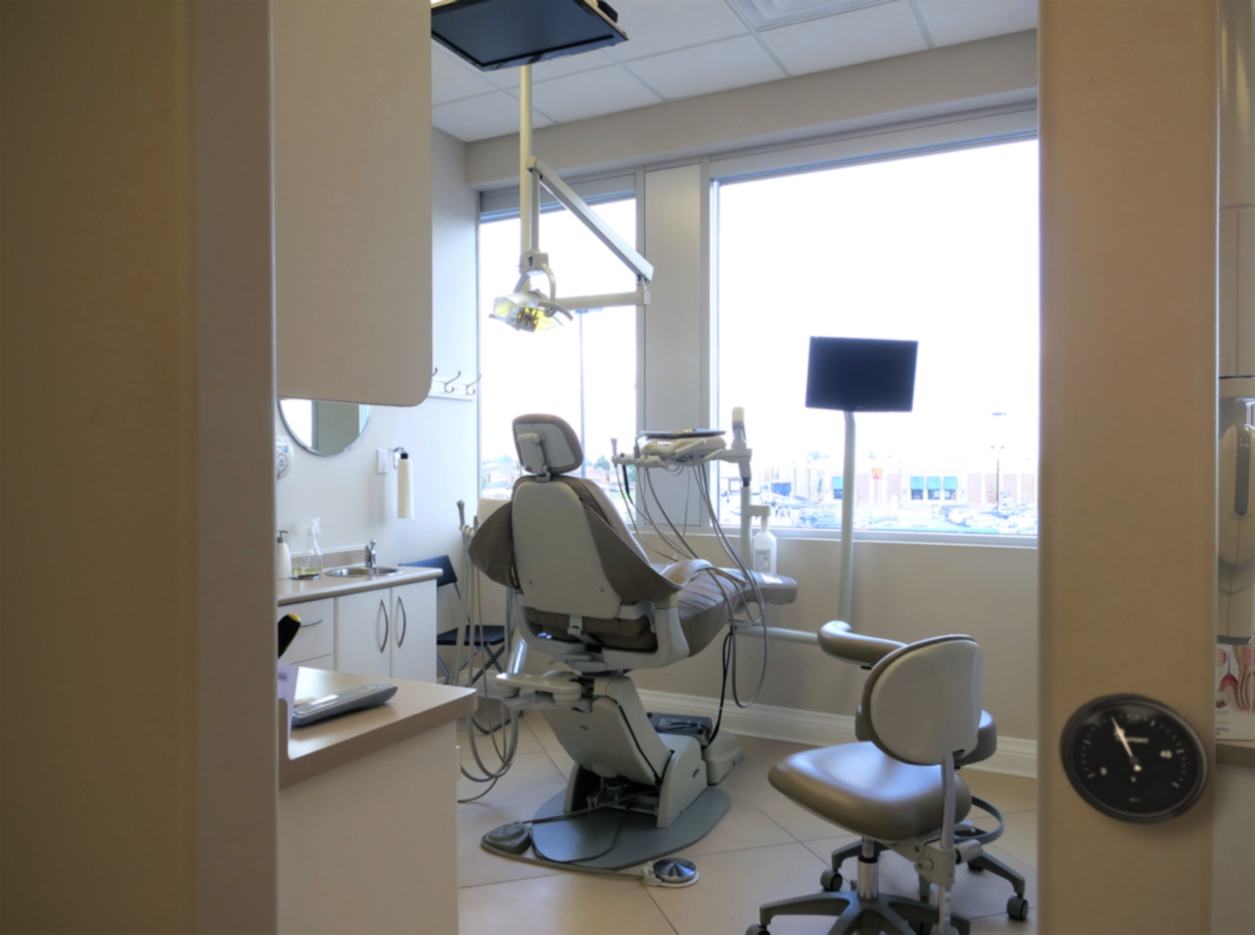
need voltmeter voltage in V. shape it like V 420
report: V 20
